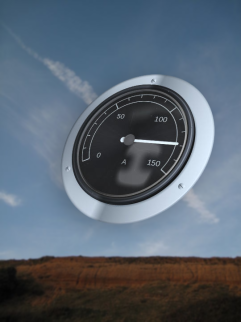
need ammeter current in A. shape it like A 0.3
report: A 130
